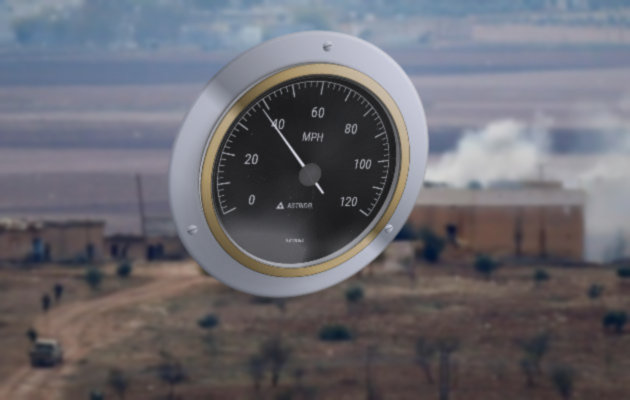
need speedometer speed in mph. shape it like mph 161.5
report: mph 38
